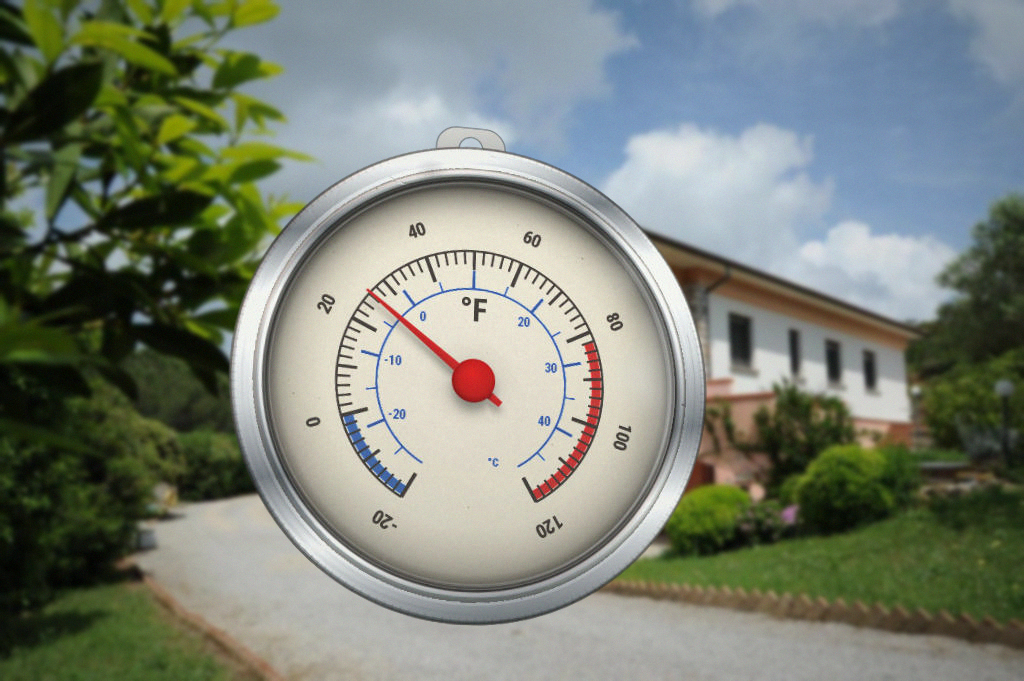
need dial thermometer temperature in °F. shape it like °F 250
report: °F 26
